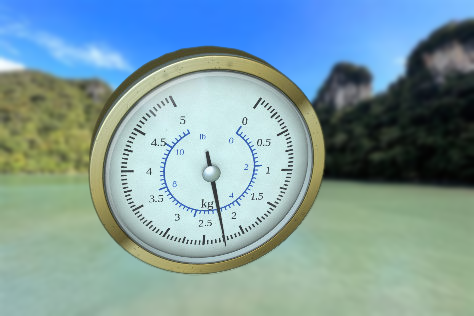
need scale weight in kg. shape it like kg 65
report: kg 2.25
